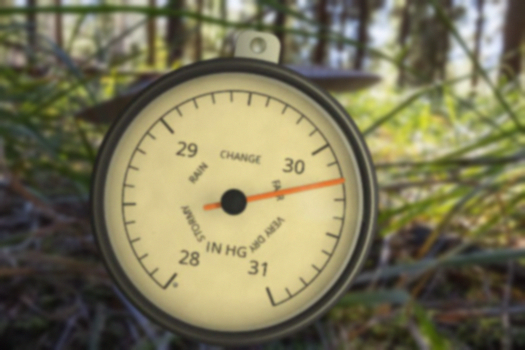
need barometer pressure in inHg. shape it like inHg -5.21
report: inHg 30.2
